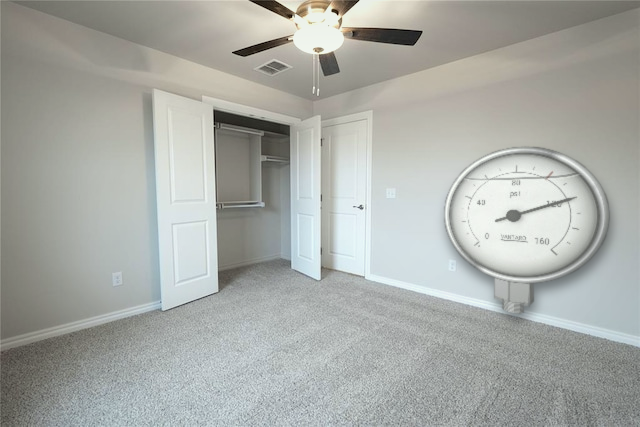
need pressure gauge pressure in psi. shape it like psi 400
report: psi 120
